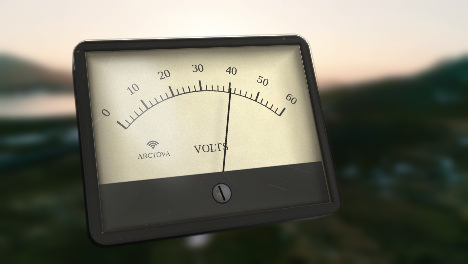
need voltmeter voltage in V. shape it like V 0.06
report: V 40
